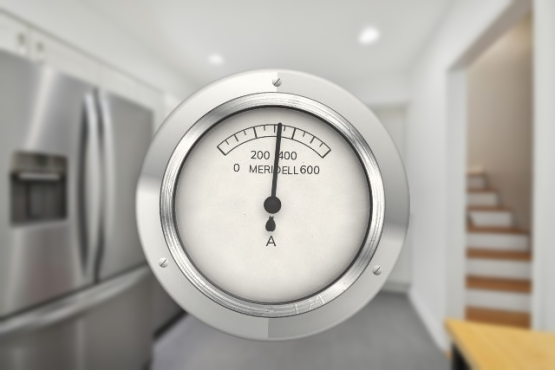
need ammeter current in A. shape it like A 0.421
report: A 325
